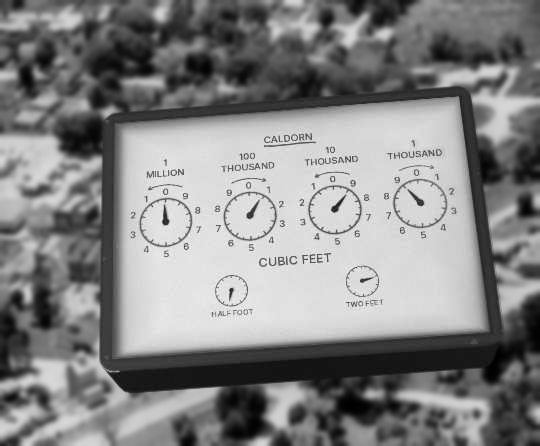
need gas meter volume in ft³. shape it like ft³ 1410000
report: ft³ 8900
